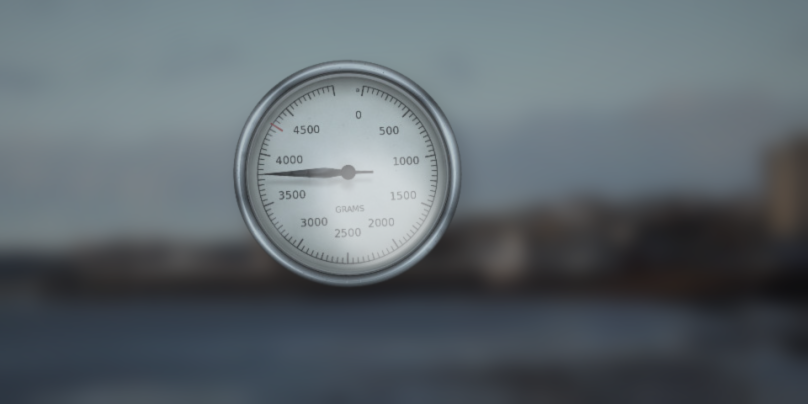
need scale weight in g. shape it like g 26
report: g 3800
